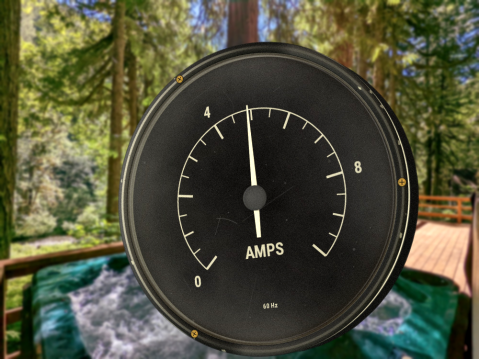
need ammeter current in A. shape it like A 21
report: A 5
